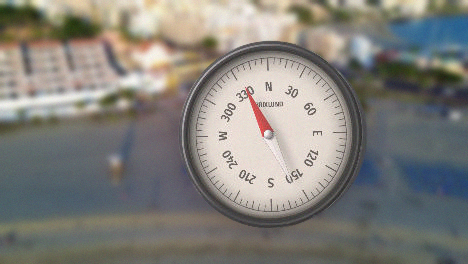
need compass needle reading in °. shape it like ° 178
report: ° 335
